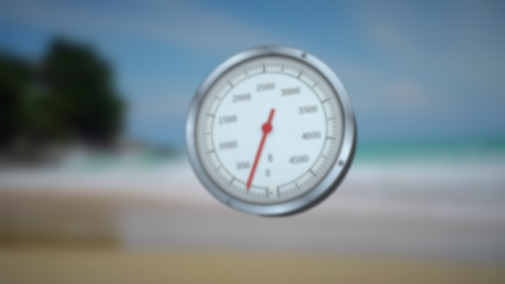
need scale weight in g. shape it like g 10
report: g 250
